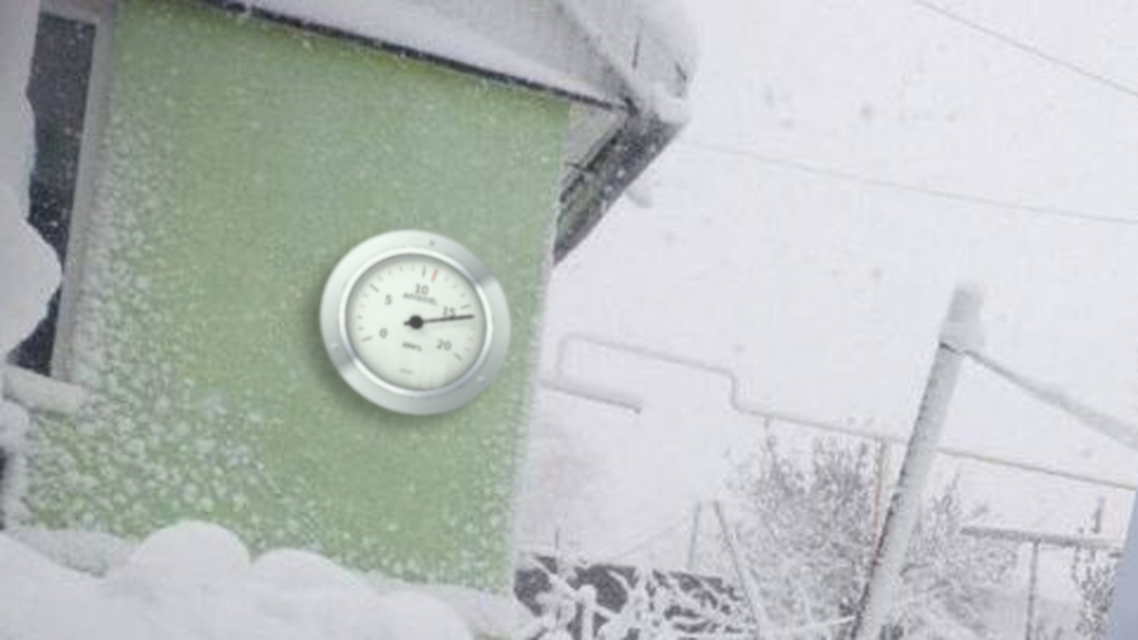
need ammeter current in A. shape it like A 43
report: A 16
